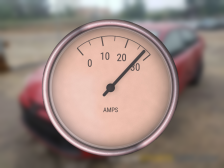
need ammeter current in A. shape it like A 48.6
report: A 27.5
